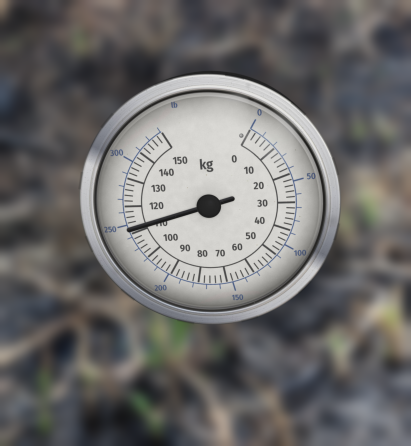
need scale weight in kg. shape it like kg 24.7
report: kg 112
